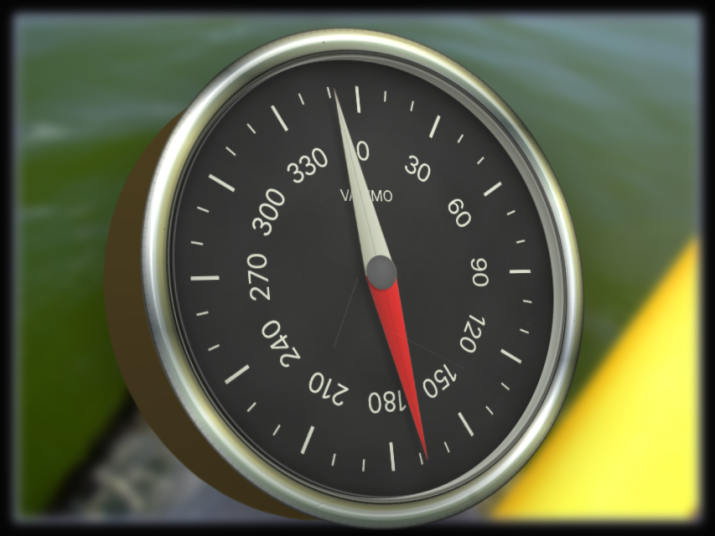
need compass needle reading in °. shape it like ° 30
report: ° 170
